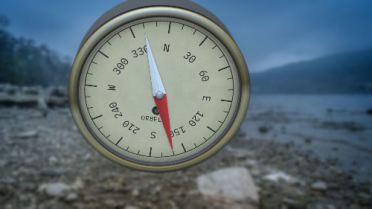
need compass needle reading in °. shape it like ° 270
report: ° 160
